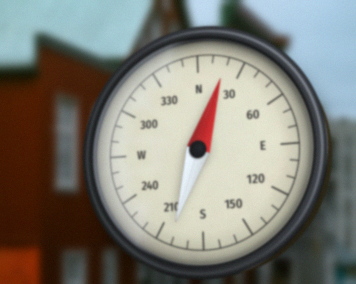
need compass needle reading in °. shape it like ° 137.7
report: ° 20
